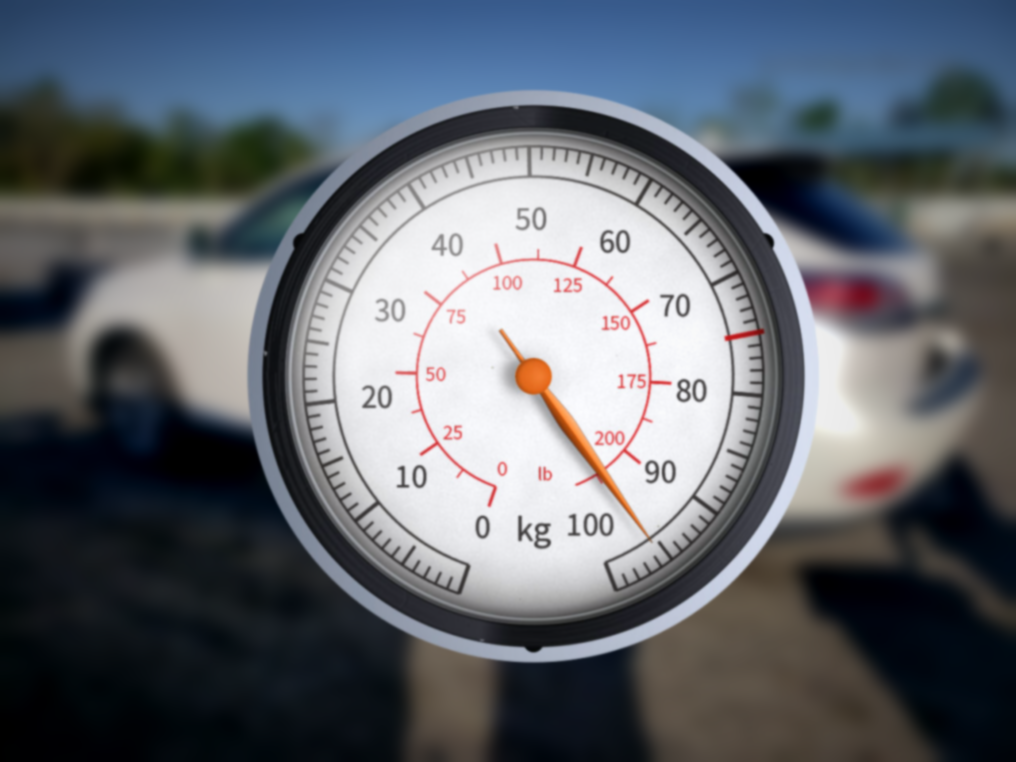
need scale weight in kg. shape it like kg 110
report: kg 95.5
